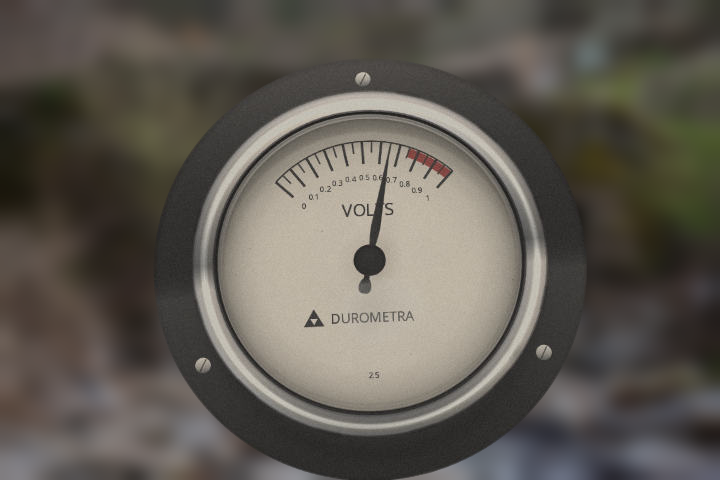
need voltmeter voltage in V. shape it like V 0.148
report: V 0.65
